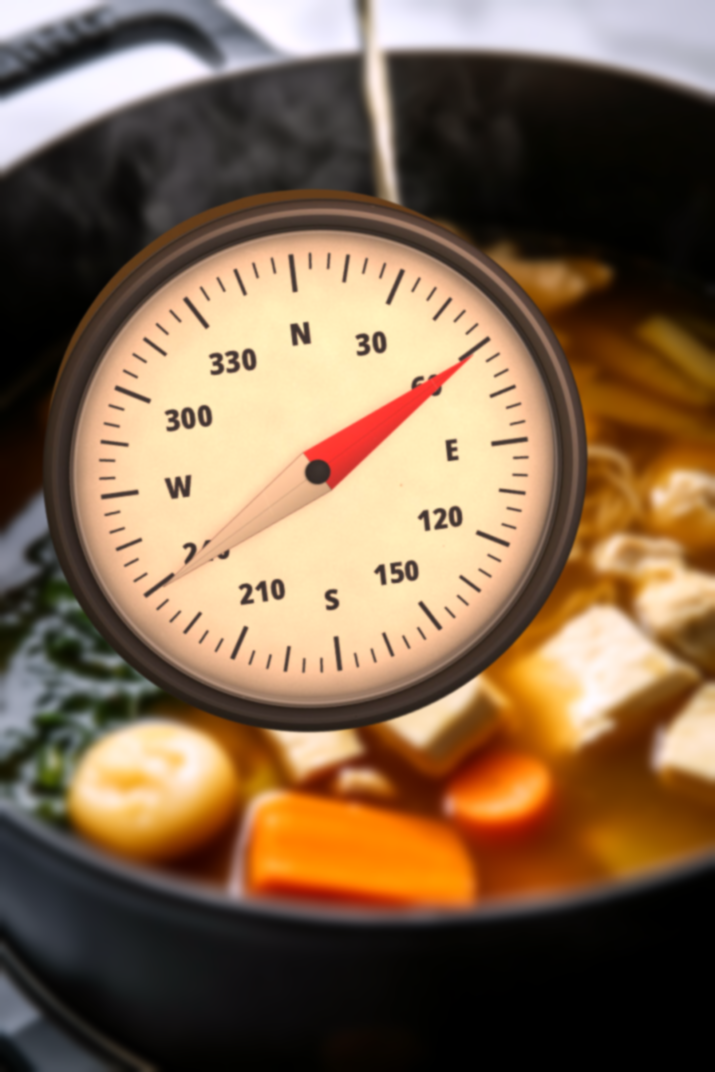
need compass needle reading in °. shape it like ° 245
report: ° 60
